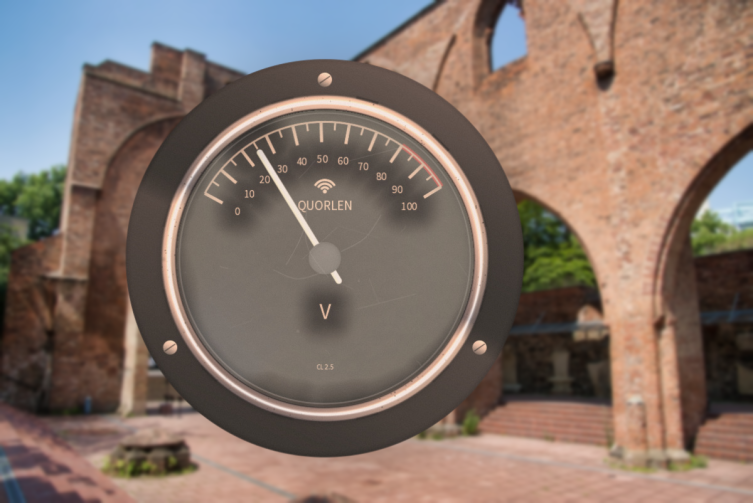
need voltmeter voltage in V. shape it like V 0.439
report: V 25
